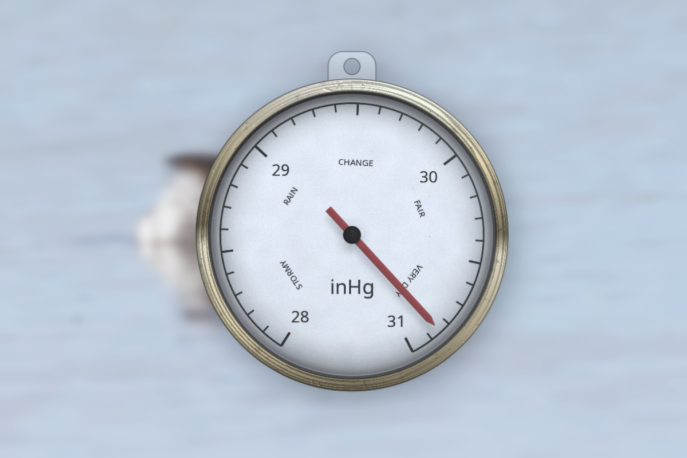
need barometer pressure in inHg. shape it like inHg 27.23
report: inHg 30.85
